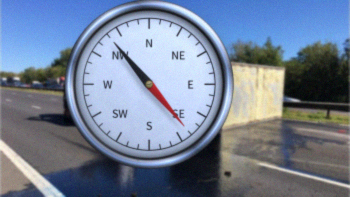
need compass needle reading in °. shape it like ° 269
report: ° 140
